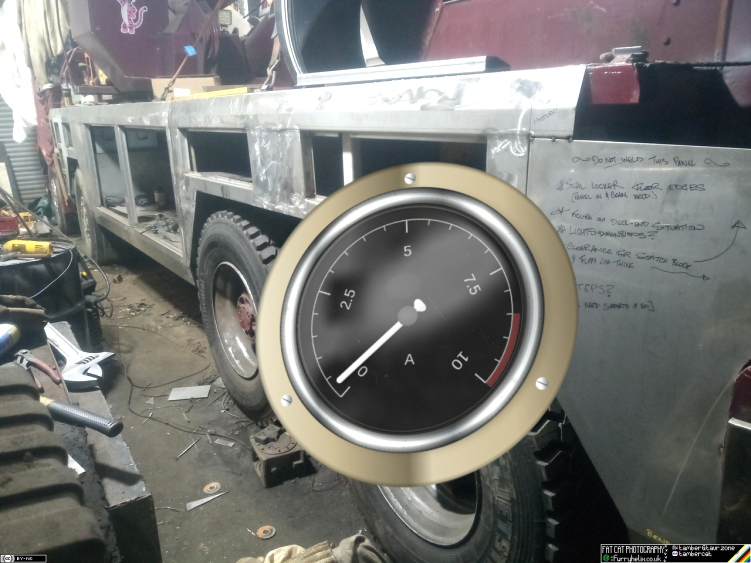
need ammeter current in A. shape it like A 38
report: A 0.25
